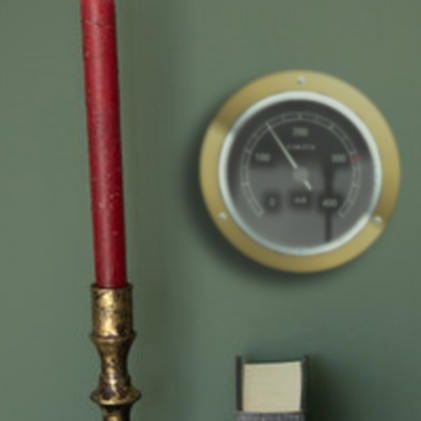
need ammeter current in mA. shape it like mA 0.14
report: mA 150
